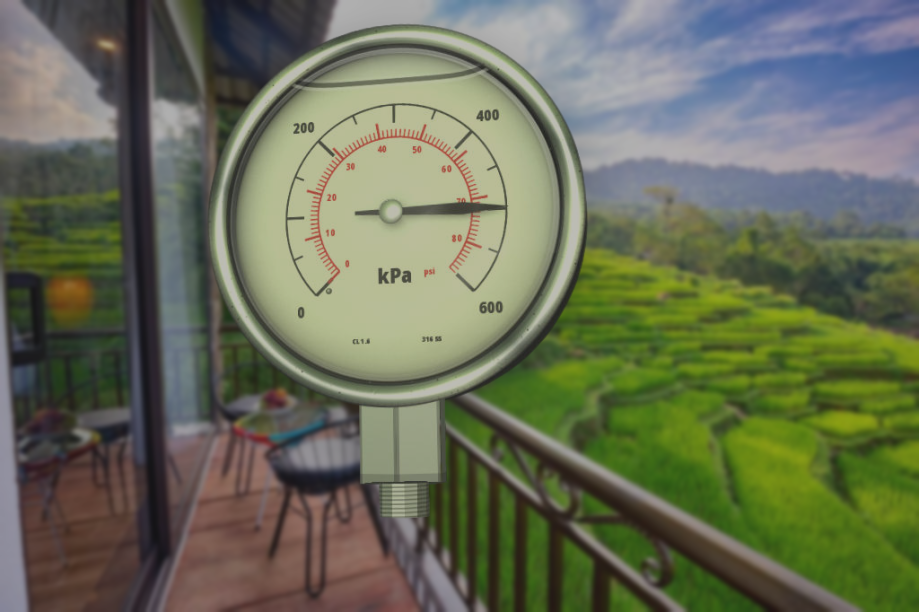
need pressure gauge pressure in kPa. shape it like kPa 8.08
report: kPa 500
